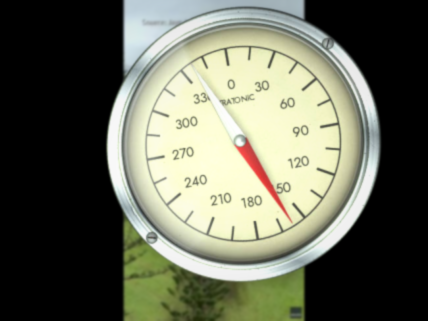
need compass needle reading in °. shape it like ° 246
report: ° 157.5
